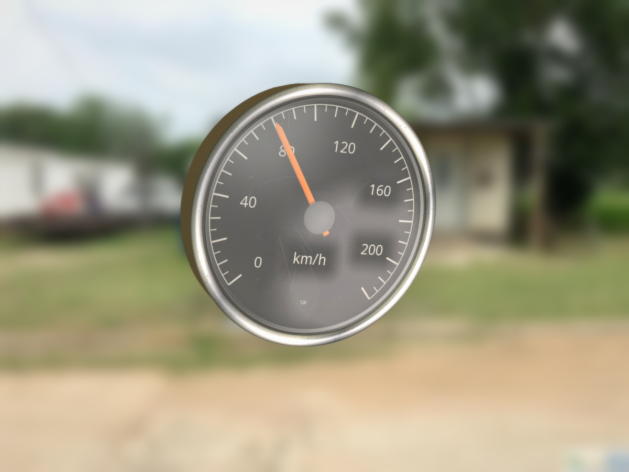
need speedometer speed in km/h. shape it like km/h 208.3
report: km/h 80
